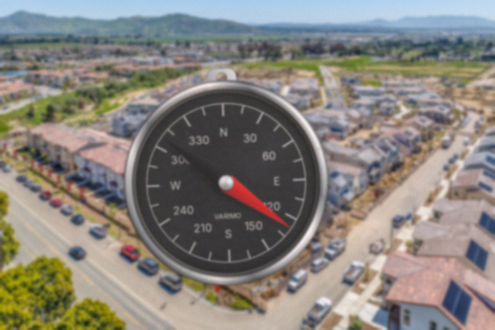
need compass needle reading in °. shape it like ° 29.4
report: ° 127.5
